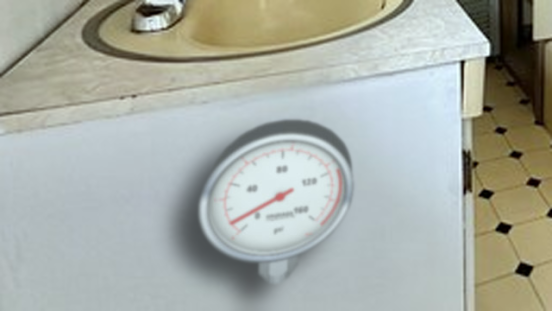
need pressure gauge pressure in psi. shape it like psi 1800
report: psi 10
